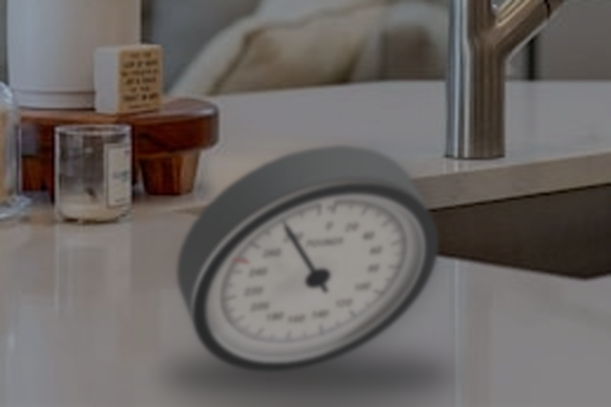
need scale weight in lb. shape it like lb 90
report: lb 280
